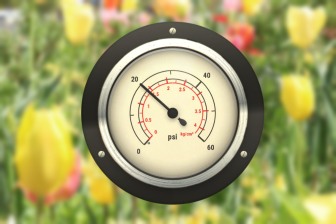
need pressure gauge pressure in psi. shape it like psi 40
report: psi 20
